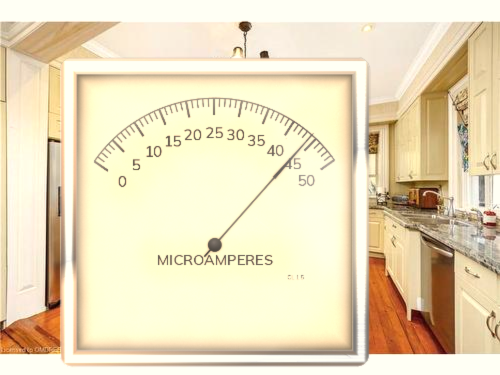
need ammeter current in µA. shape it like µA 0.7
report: µA 44
